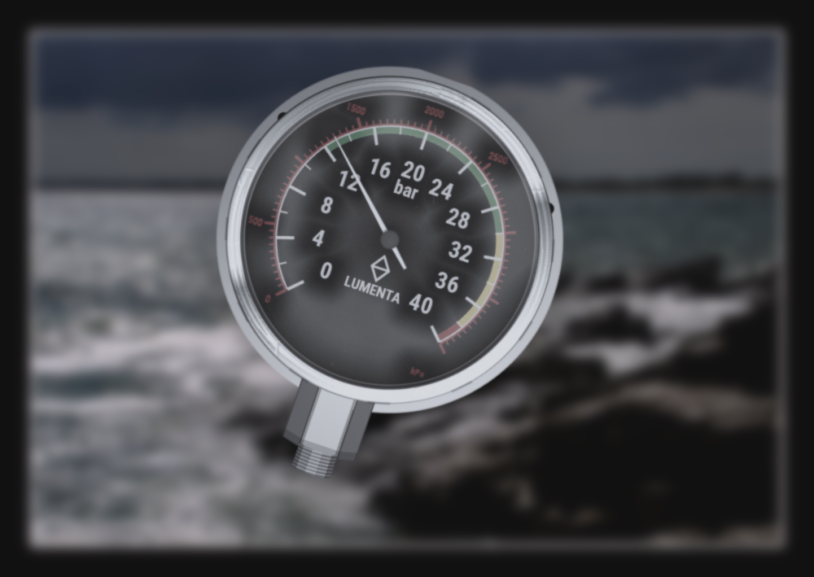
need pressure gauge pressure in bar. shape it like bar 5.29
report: bar 13
